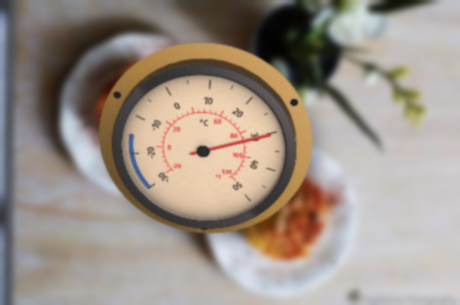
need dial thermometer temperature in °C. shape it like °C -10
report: °C 30
